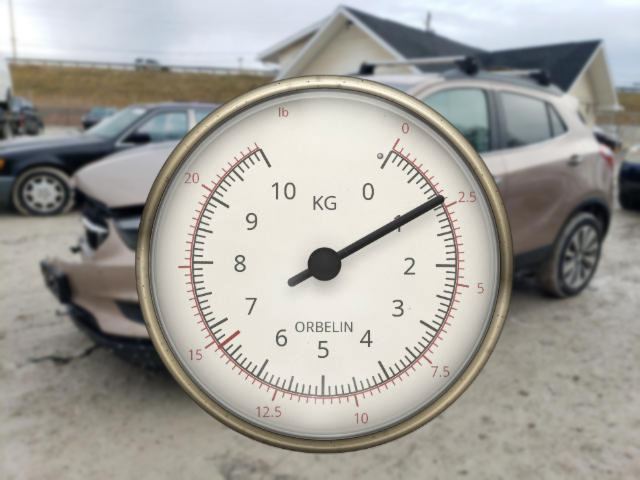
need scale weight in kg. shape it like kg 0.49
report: kg 1
